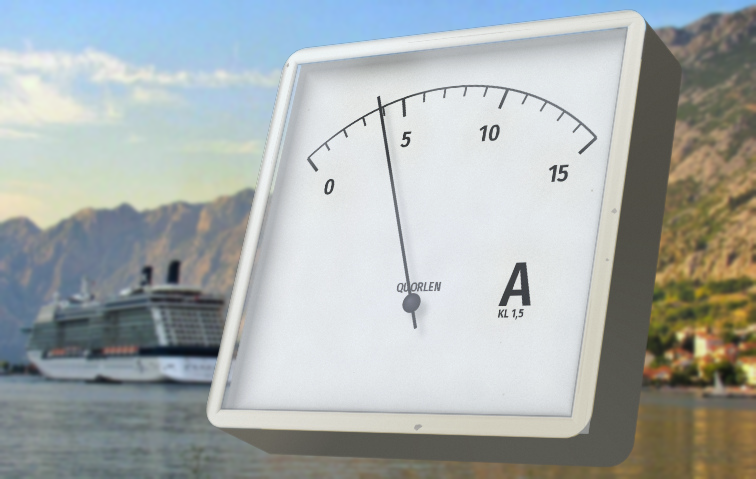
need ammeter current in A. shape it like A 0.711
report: A 4
